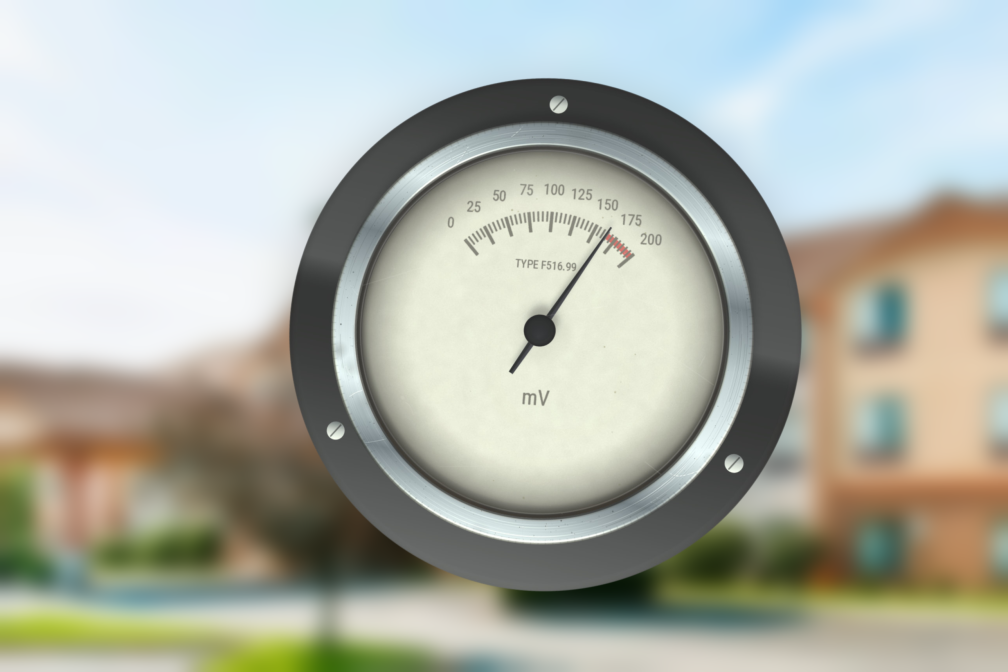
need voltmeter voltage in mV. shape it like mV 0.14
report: mV 165
